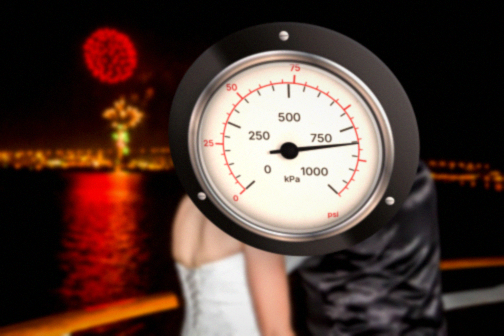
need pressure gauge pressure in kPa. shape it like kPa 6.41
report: kPa 800
